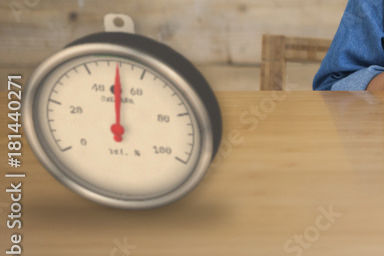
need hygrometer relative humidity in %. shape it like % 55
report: % 52
